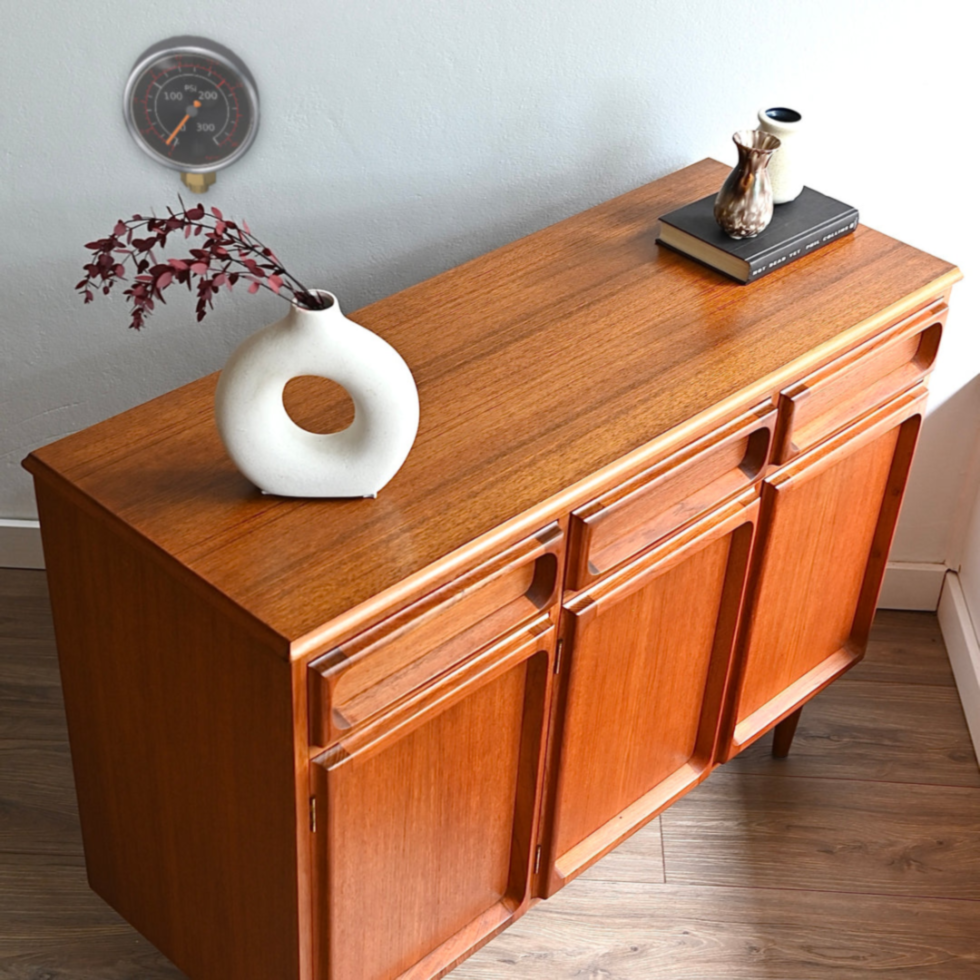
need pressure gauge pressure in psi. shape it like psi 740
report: psi 10
